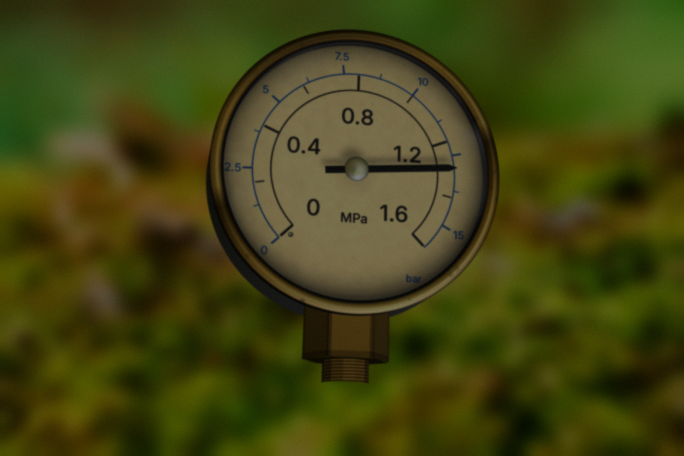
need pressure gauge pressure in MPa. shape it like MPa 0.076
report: MPa 1.3
